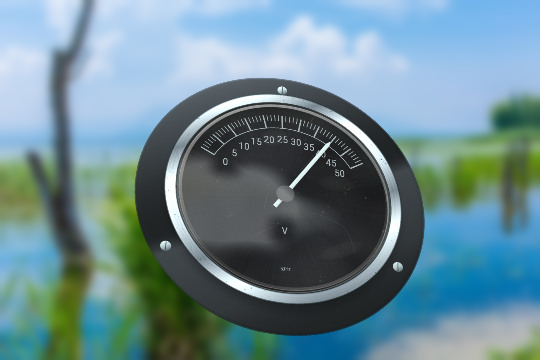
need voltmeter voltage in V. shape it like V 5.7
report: V 40
